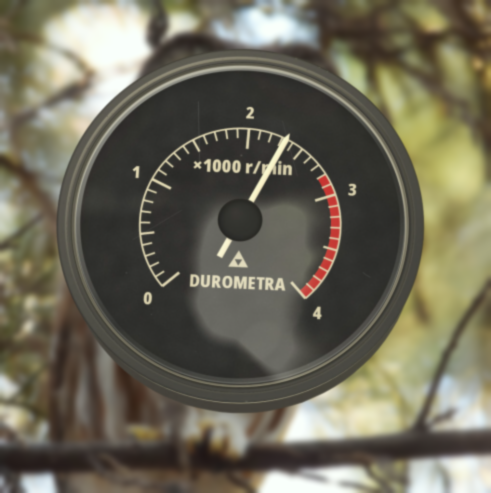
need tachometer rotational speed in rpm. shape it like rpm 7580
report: rpm 2350
